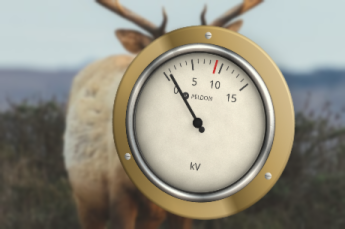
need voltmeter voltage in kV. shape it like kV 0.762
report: kV 1
